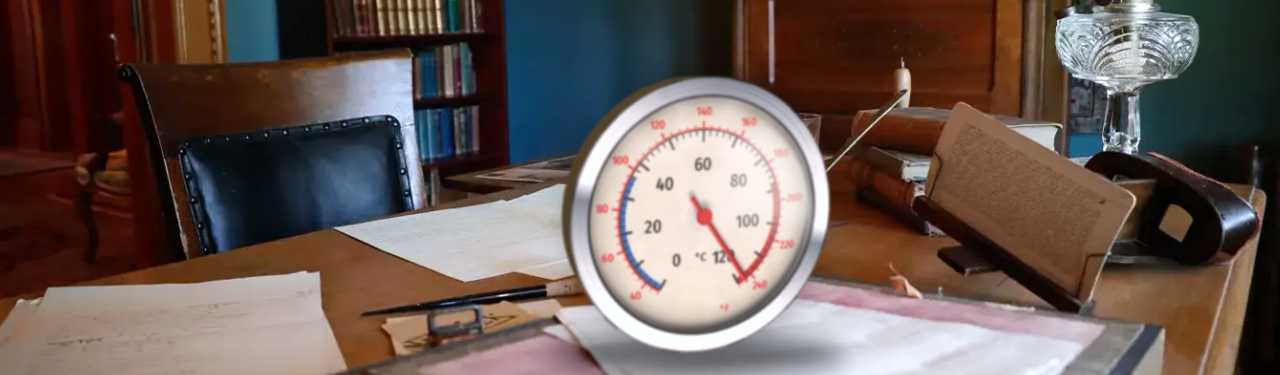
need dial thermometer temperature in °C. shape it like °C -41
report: °C 118
